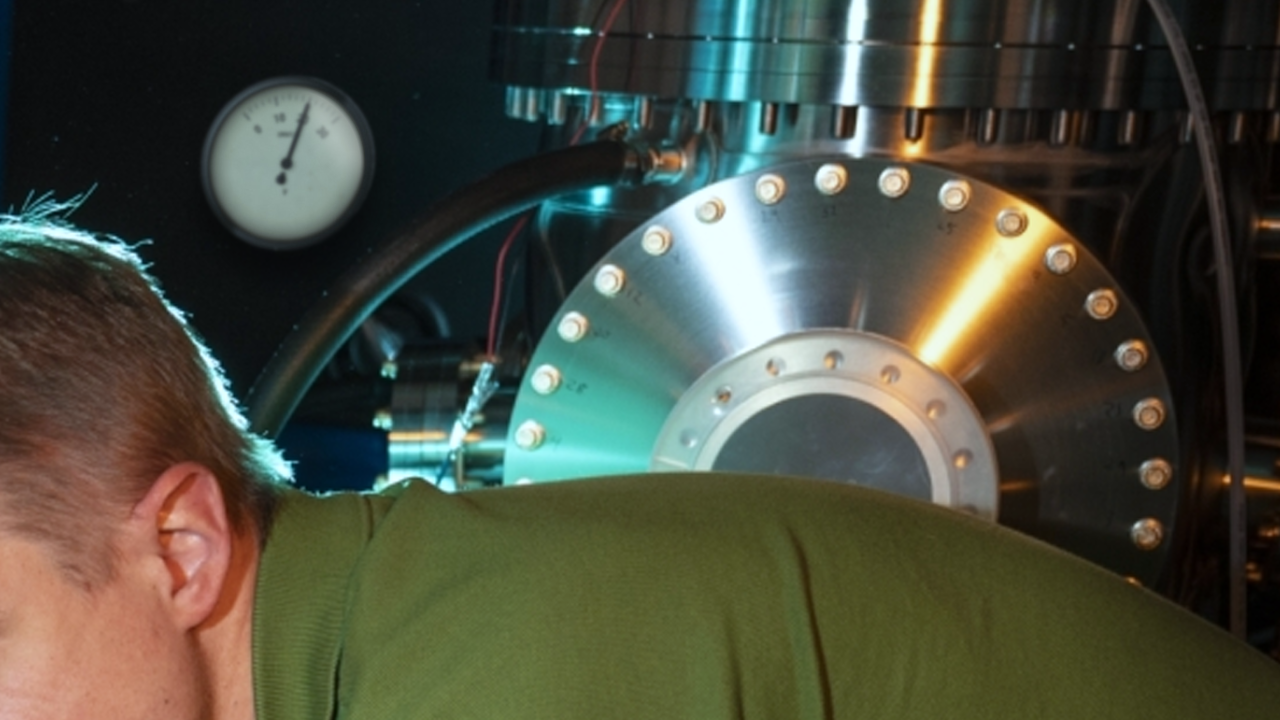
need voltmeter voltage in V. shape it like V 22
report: V 20
